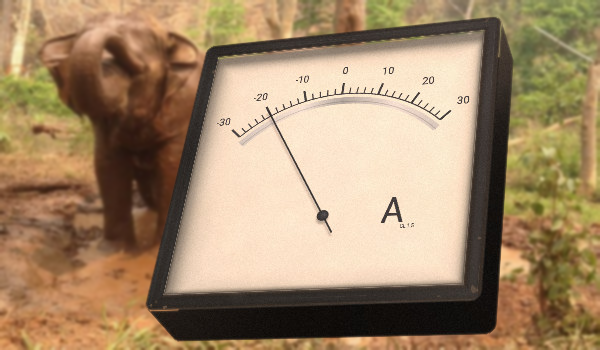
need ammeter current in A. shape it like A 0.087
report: A -20
